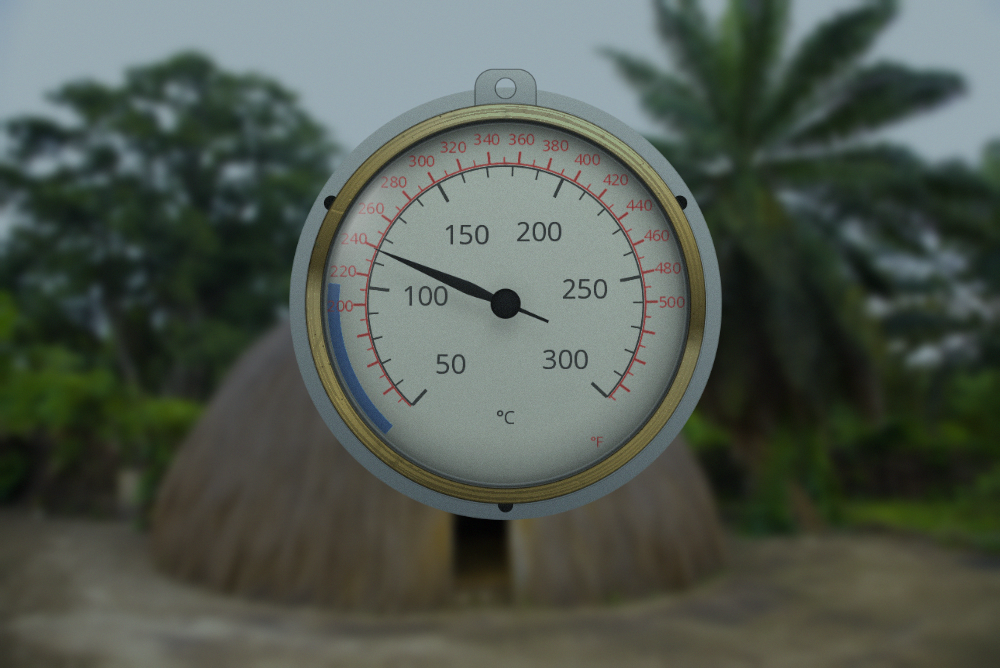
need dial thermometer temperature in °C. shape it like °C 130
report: °C 115
